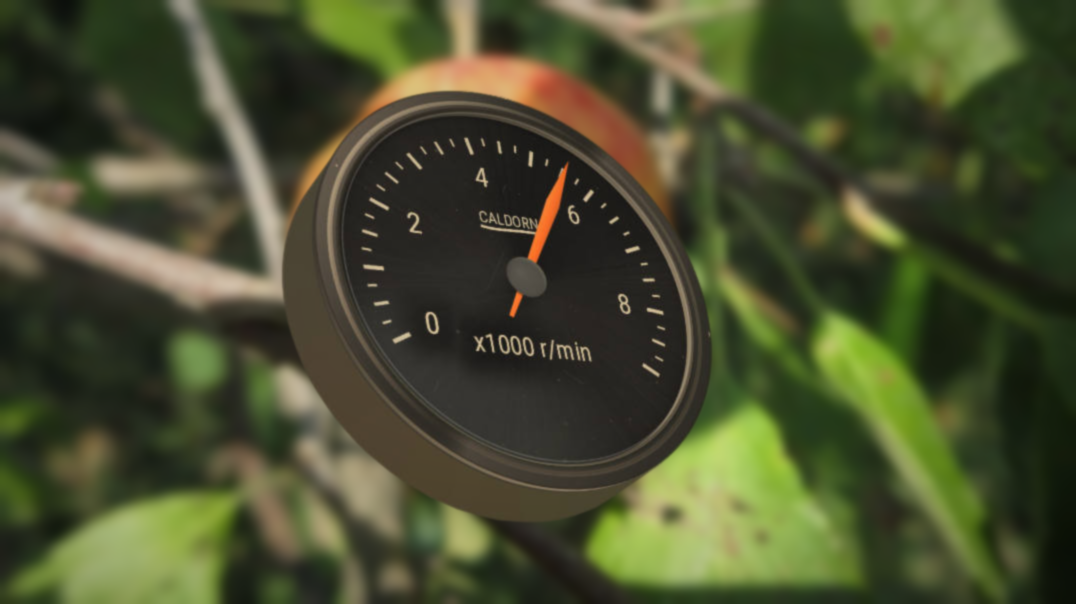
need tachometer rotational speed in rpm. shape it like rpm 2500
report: rpm 5500
